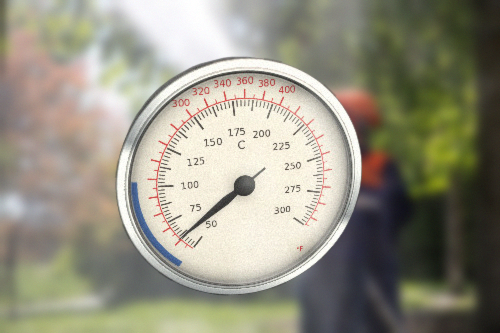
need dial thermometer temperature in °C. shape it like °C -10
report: °C 62.5
